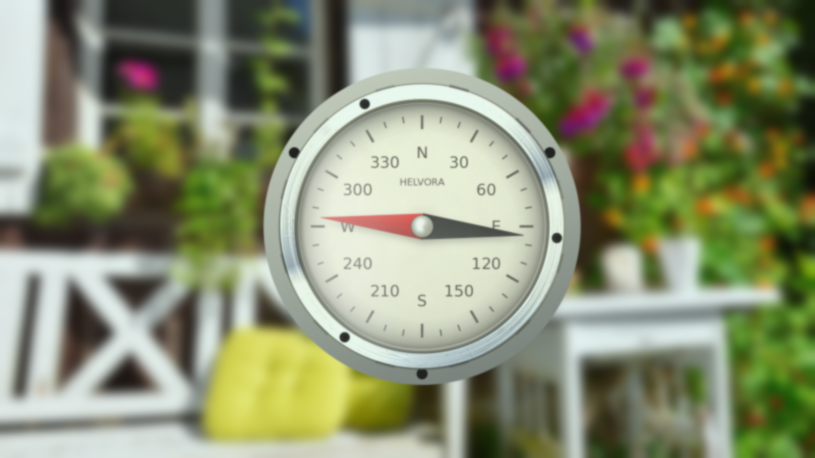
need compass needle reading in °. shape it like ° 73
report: ° 275
